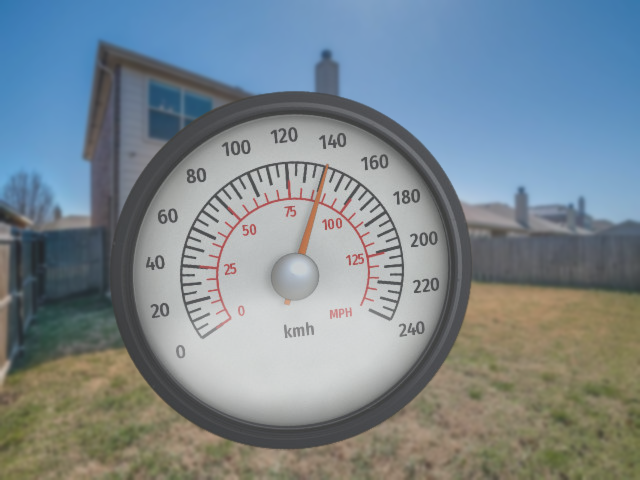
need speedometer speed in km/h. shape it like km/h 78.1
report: km/h 140
